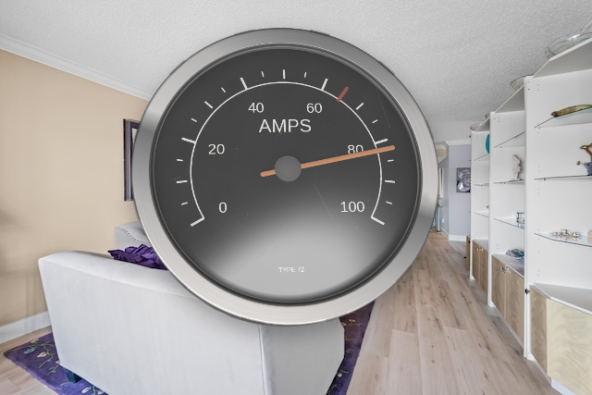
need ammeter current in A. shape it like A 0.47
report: A 82.5
